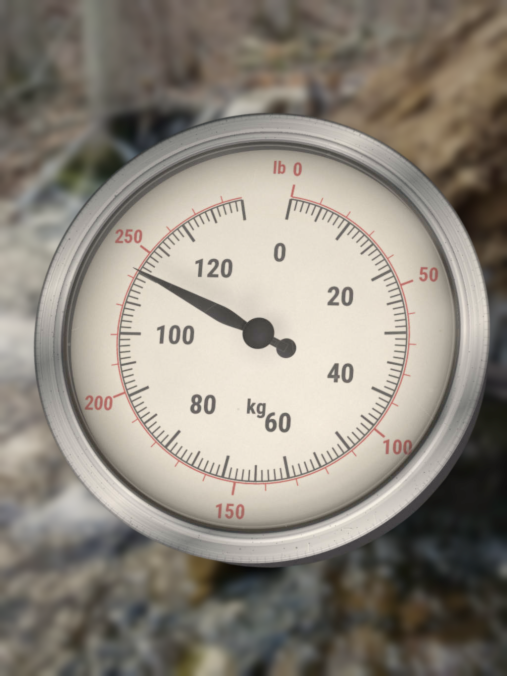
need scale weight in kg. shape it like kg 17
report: kg 110
